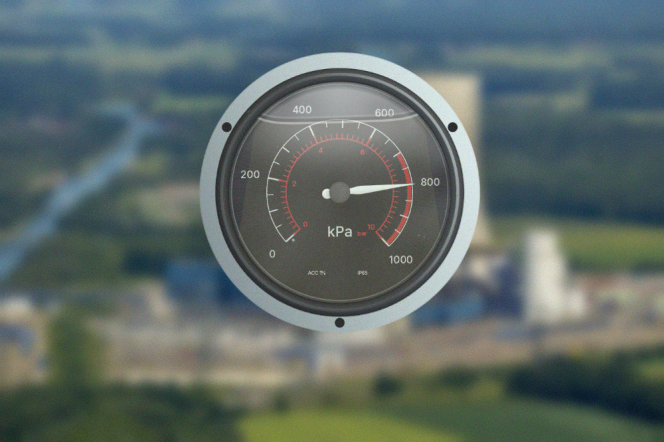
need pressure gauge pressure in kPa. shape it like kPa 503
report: kPa 800
